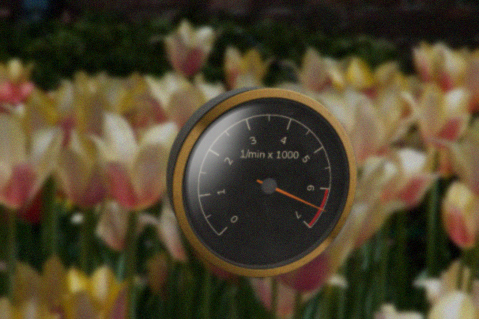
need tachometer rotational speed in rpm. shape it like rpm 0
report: rpm 6500
